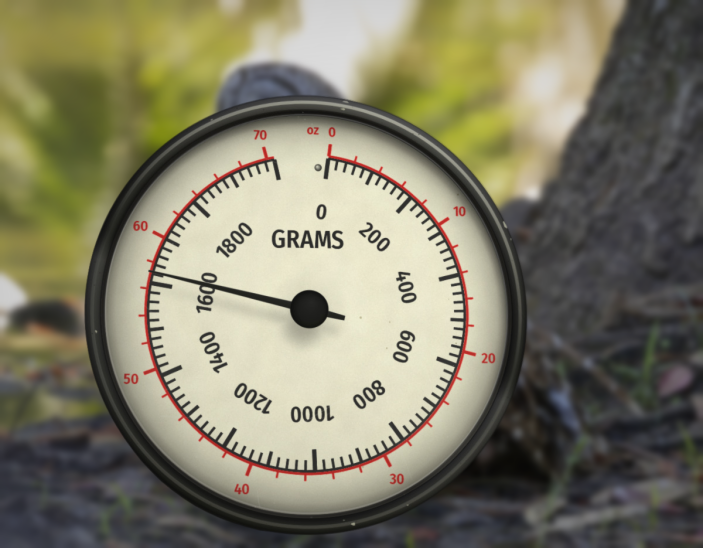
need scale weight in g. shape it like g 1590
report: g 1620
